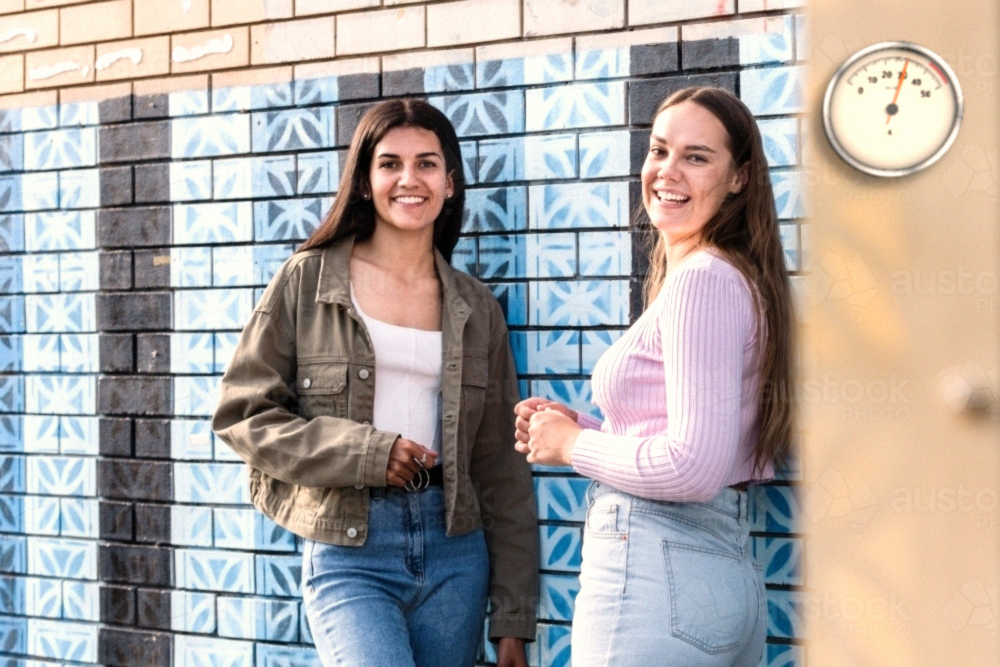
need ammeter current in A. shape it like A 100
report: A 30
